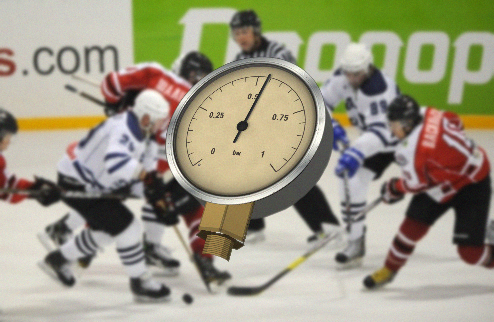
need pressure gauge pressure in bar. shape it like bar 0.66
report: bar 0.55
